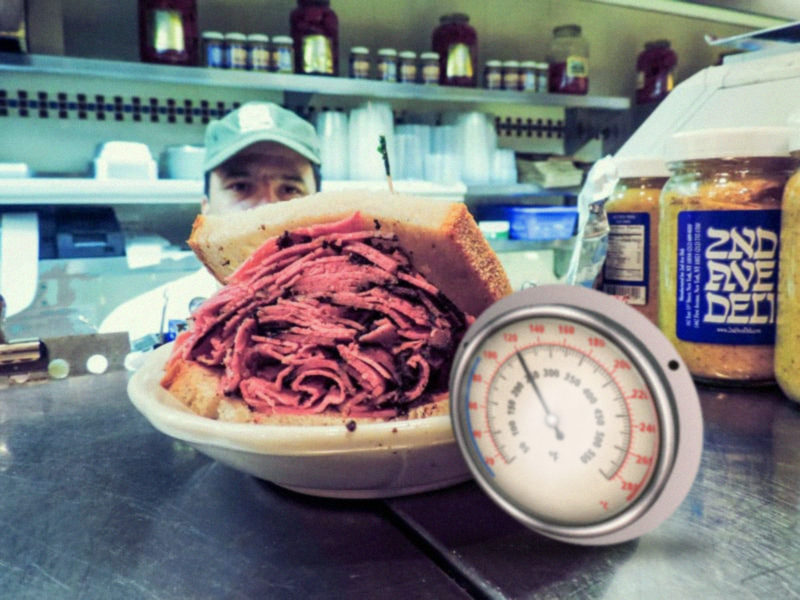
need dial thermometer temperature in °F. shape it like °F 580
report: °F 250
